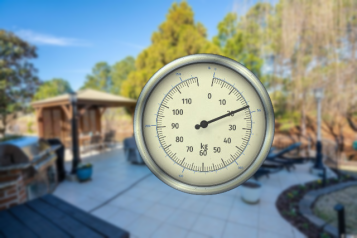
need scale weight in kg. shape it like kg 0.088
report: kg 20
